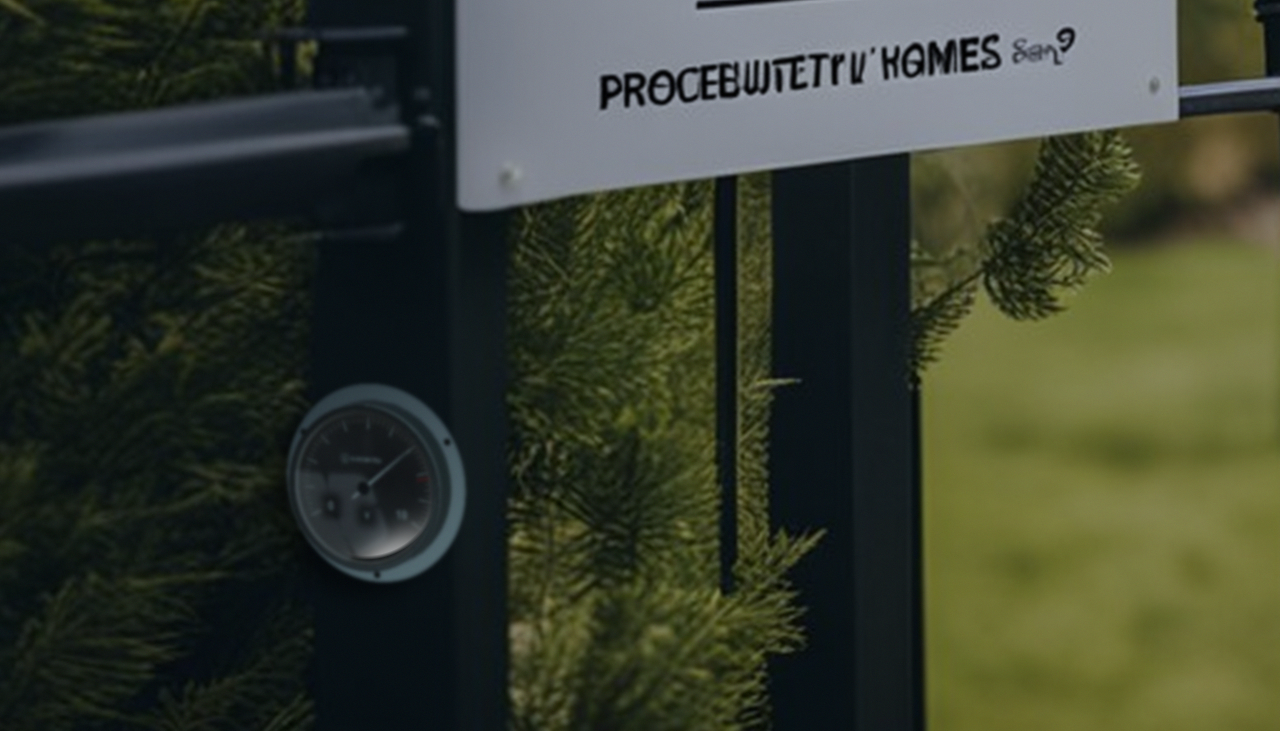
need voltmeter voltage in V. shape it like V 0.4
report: V 7
